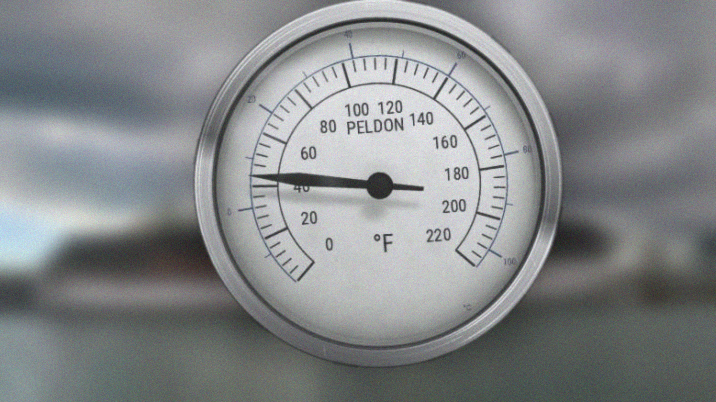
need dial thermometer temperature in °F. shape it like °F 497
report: °F 44
